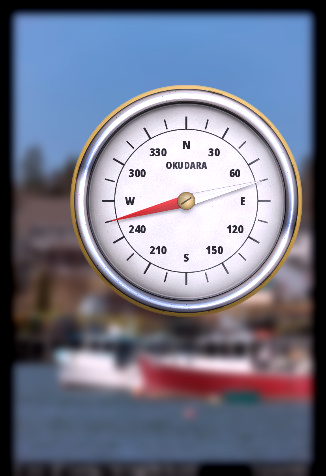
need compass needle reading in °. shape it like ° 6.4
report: ° 255
